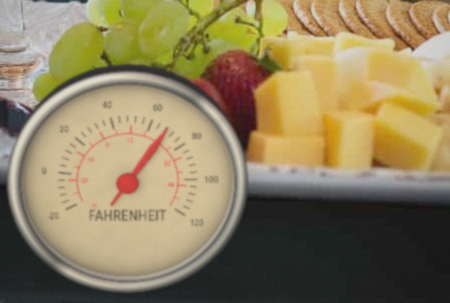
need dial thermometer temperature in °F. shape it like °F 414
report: °F 68
